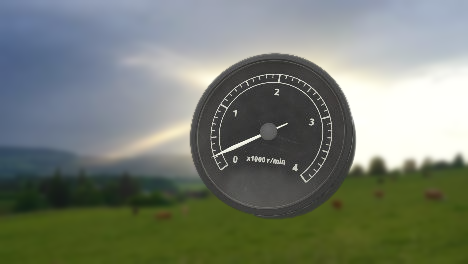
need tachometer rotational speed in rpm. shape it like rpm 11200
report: rpm 200
